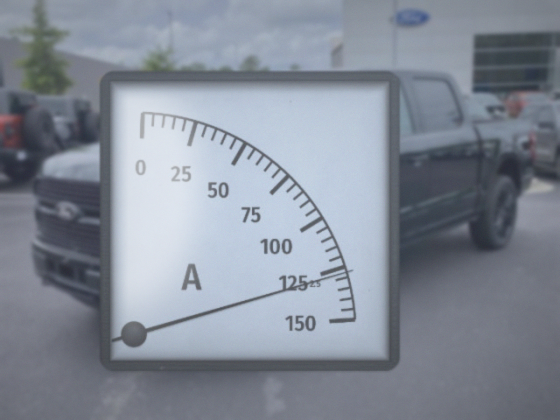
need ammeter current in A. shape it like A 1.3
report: A 127.5
